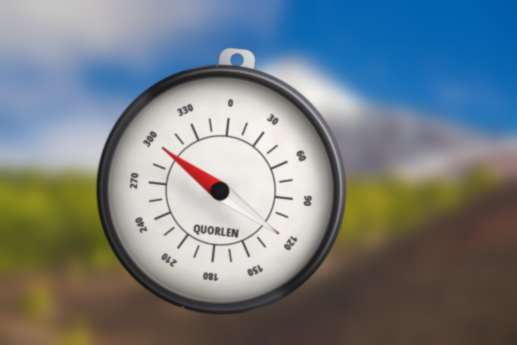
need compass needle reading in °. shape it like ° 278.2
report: ° 300
